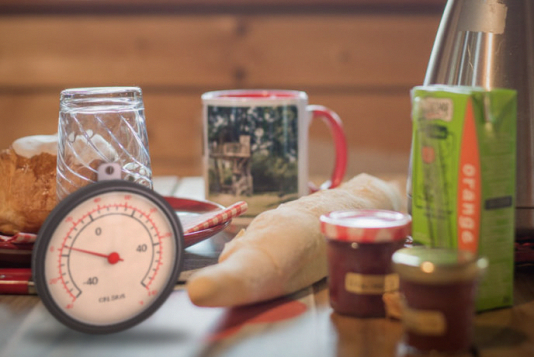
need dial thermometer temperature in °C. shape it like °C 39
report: °C -16
